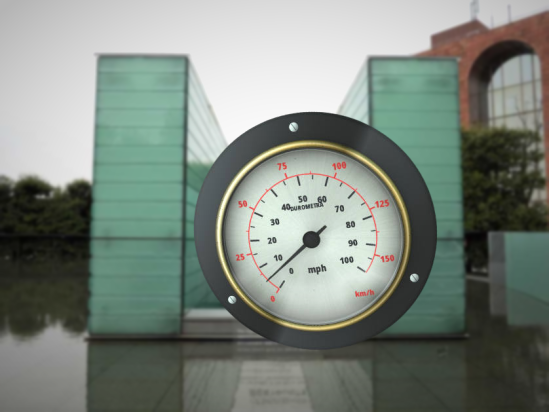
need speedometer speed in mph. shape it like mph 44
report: mph 5
